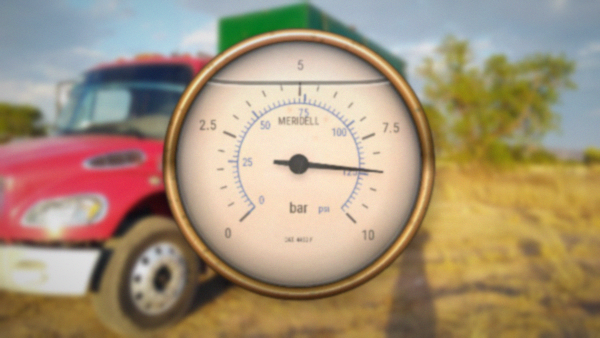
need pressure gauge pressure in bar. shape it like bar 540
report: bar 8.5
